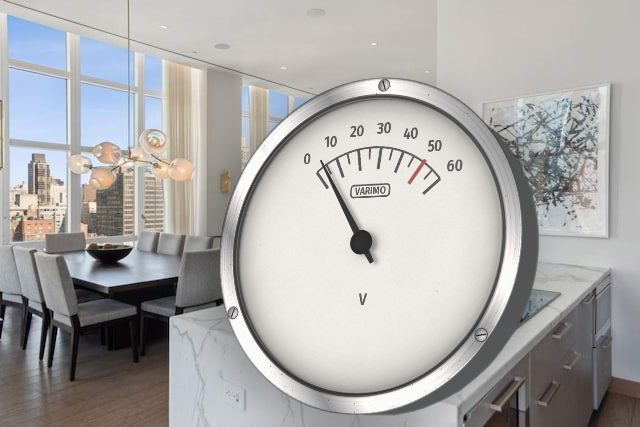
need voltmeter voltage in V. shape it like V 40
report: V 5
